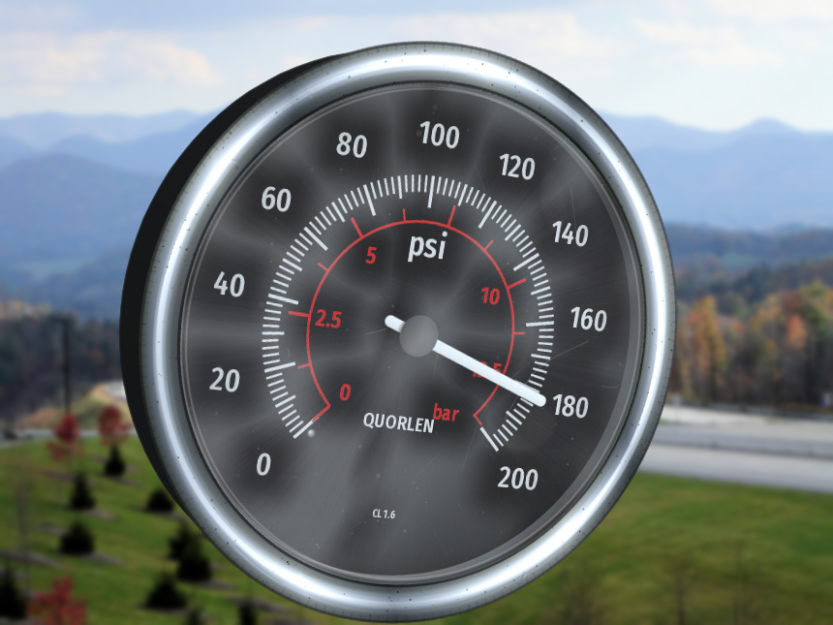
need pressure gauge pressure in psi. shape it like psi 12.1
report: psi 182
